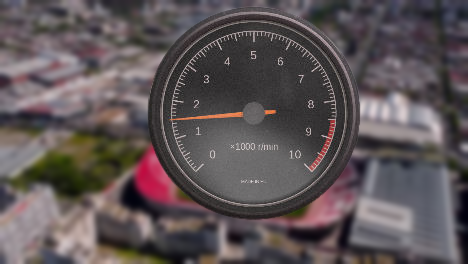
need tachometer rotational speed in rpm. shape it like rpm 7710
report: rpm 1500
